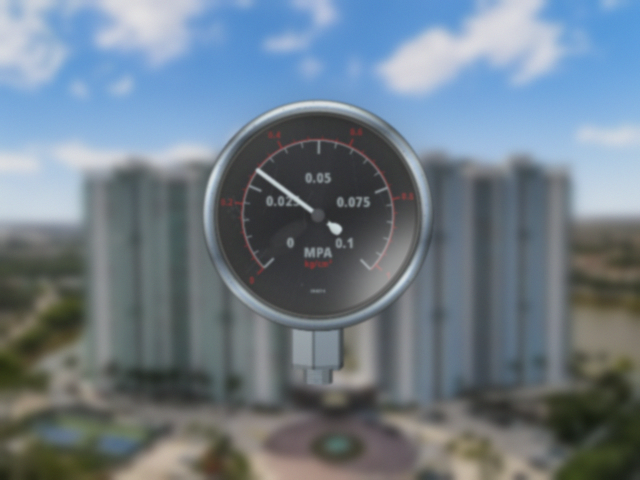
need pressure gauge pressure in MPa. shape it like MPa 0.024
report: MPa 0.03
